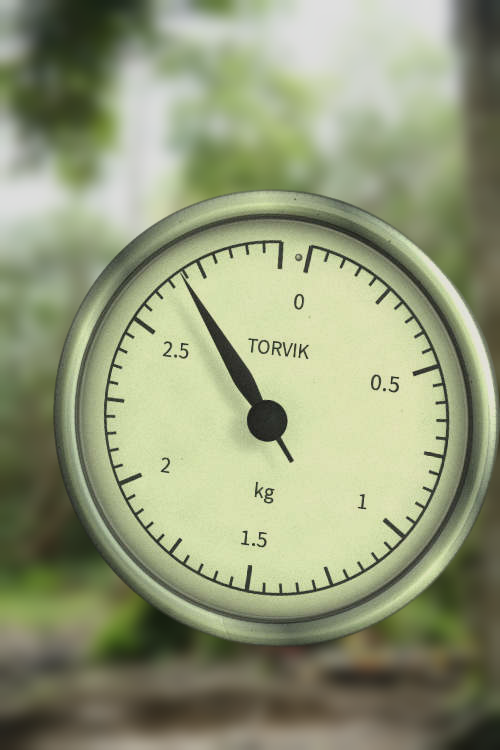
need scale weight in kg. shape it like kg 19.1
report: kg 2.7
